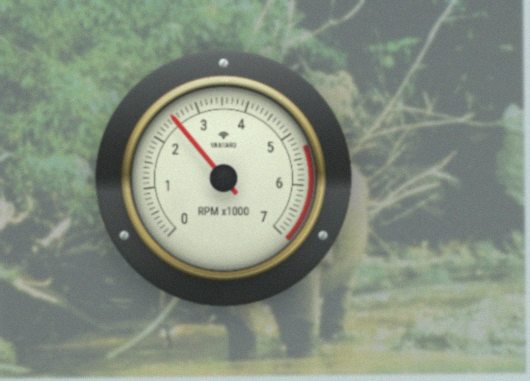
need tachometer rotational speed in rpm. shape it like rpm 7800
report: rpm 2500
